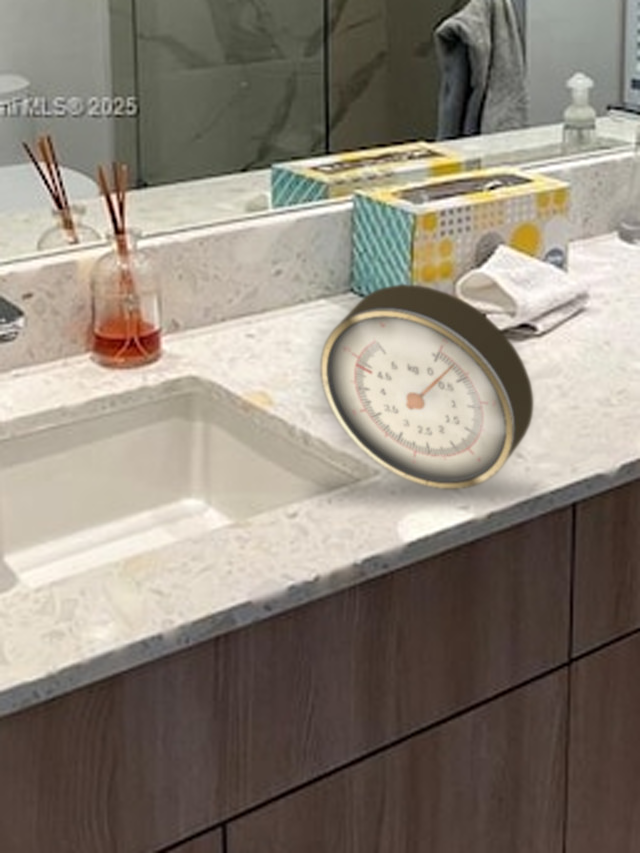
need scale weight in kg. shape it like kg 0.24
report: kg 0.25
